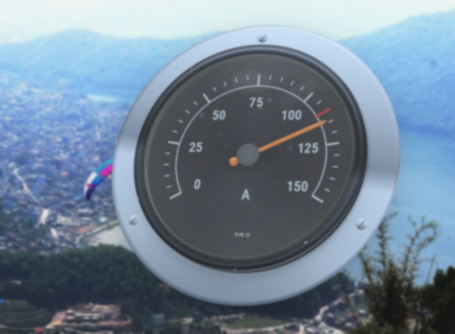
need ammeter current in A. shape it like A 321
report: A 115
